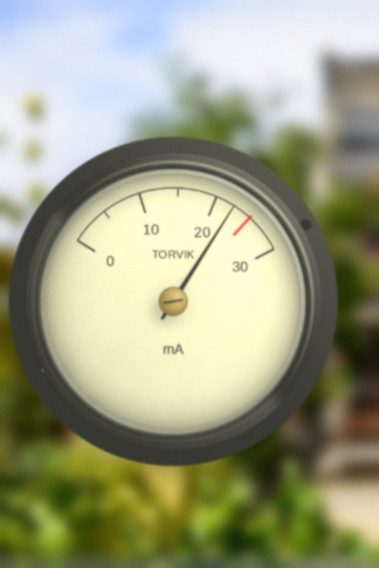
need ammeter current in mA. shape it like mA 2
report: mA 22.5
